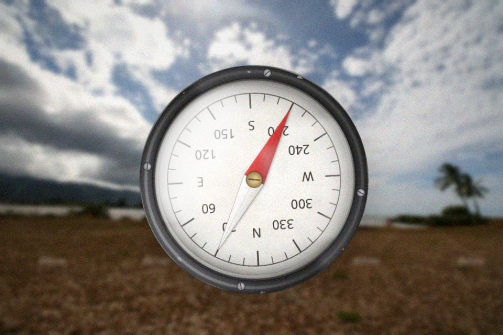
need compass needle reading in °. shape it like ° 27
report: ° 210
